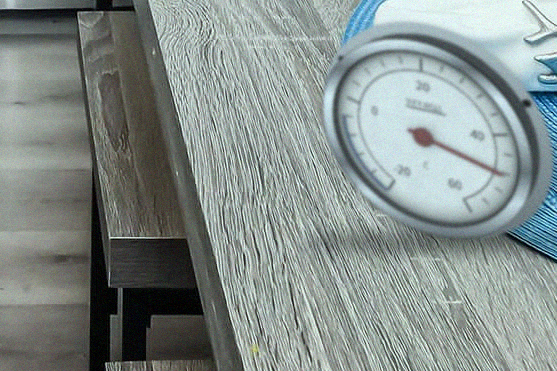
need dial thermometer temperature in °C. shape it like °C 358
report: °C 48
